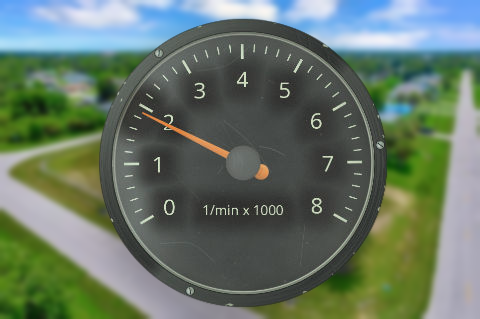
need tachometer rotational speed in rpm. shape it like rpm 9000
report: rpm 1900
